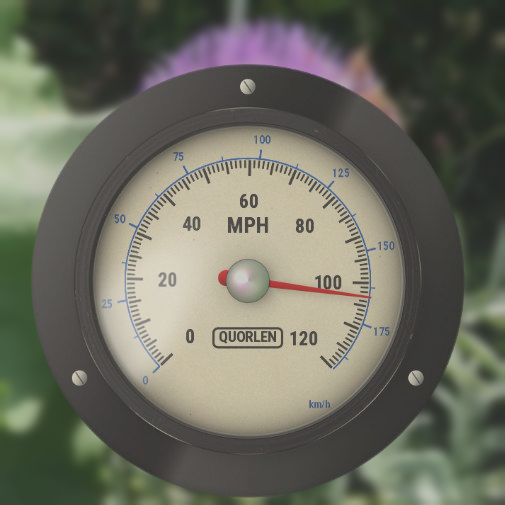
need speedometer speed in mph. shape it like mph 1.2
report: mph 103
